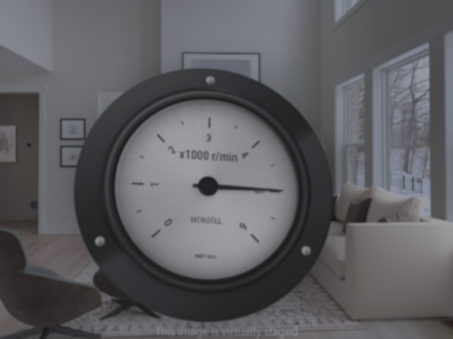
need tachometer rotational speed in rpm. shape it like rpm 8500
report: rpm 5000
